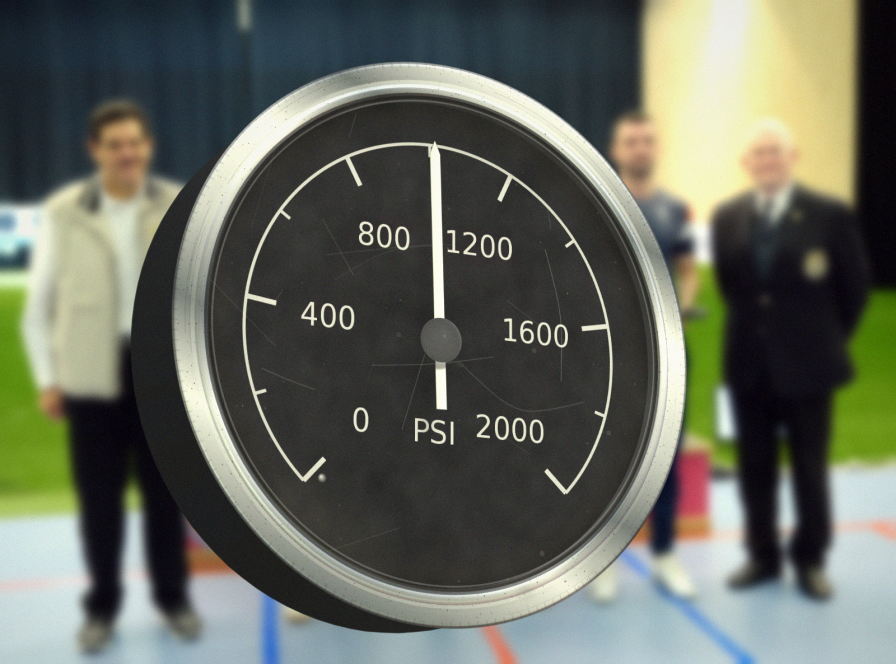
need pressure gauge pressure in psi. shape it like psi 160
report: psi 1000
